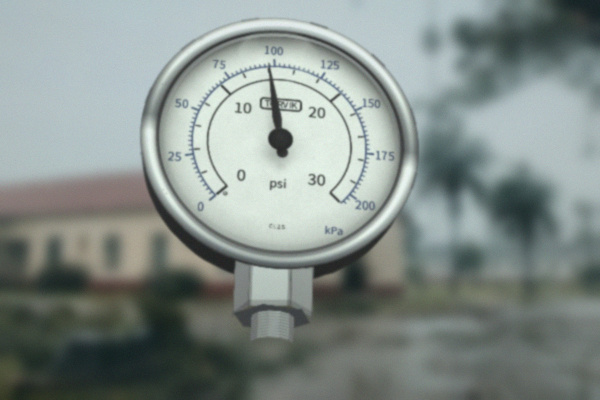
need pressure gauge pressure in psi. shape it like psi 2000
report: psi 14
